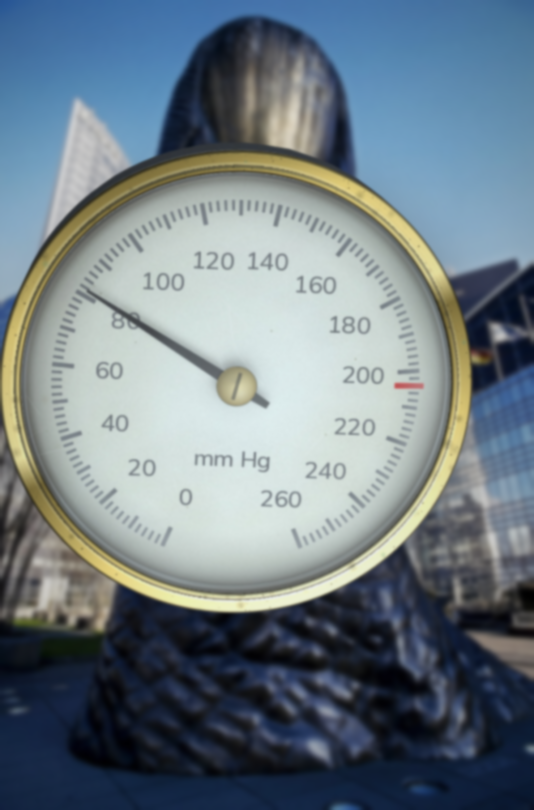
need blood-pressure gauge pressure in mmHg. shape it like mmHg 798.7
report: mmHg 82
